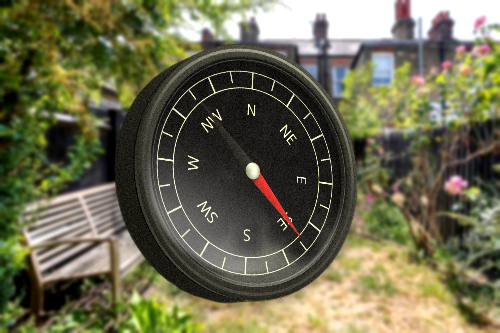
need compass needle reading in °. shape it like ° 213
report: ° 135
